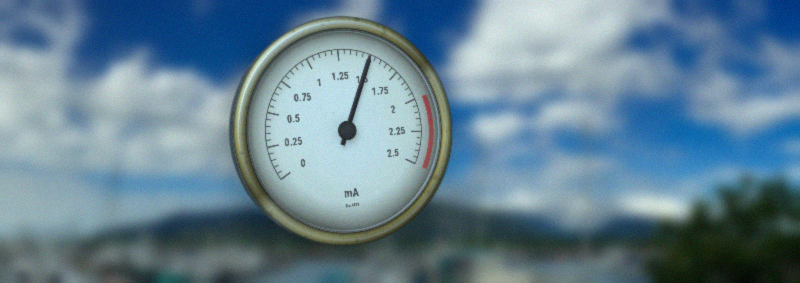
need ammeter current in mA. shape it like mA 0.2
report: mA 1.5
